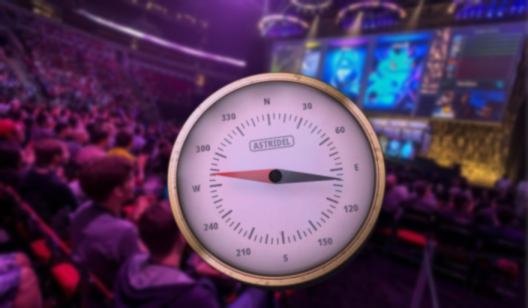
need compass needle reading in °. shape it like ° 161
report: ° 280
